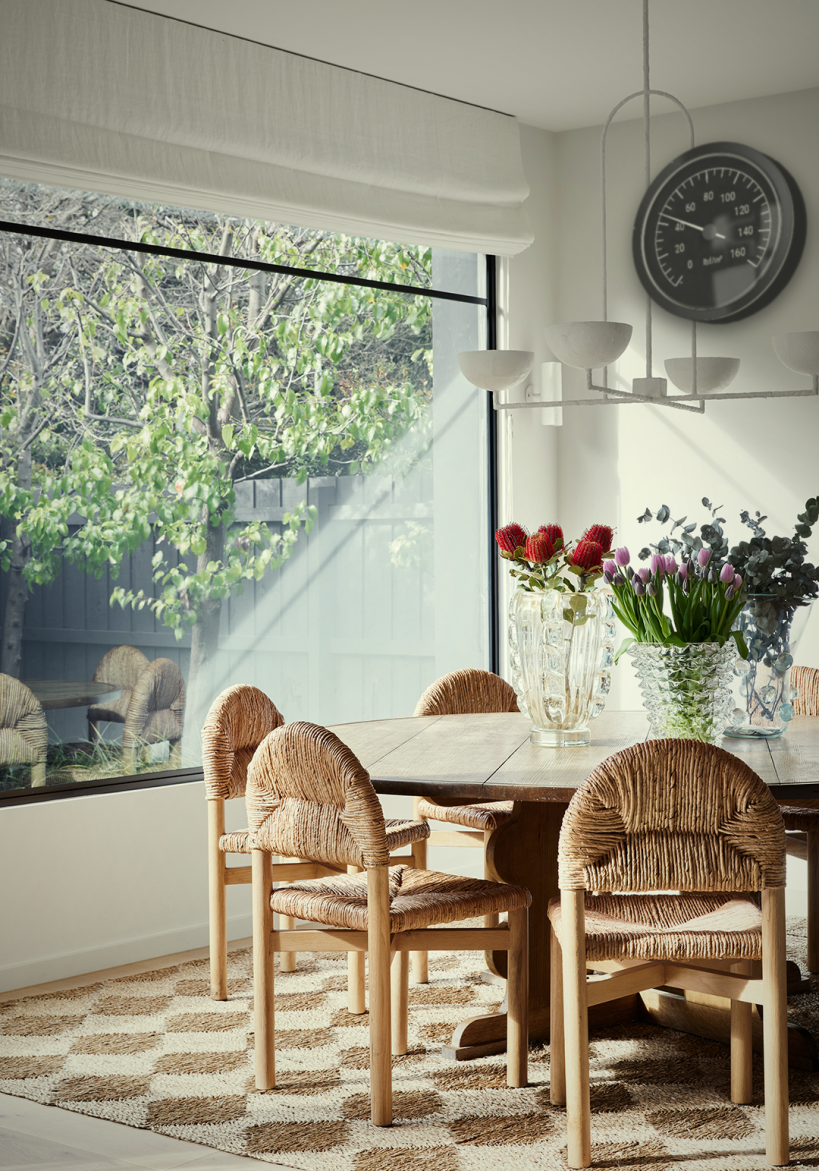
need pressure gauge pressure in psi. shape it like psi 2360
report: psi 45
